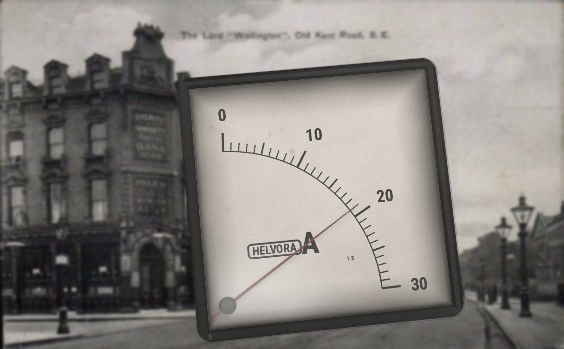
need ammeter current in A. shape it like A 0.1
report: A 19
